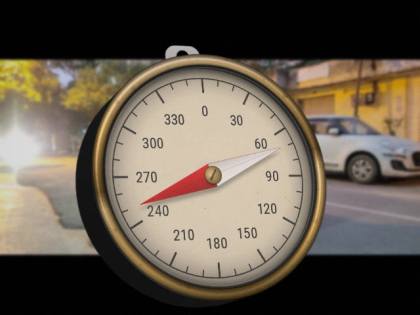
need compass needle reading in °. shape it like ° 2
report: ° 250
